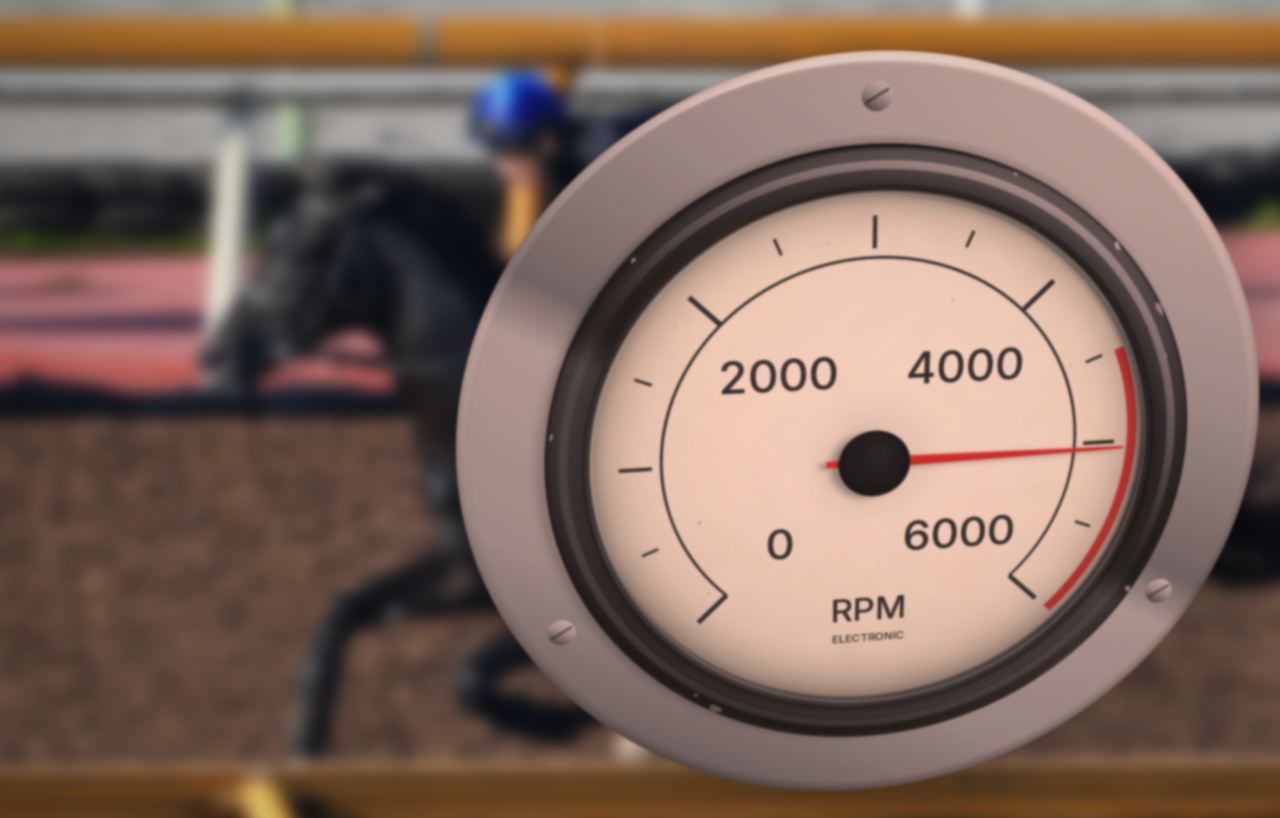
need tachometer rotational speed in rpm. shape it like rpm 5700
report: rpm 5000
